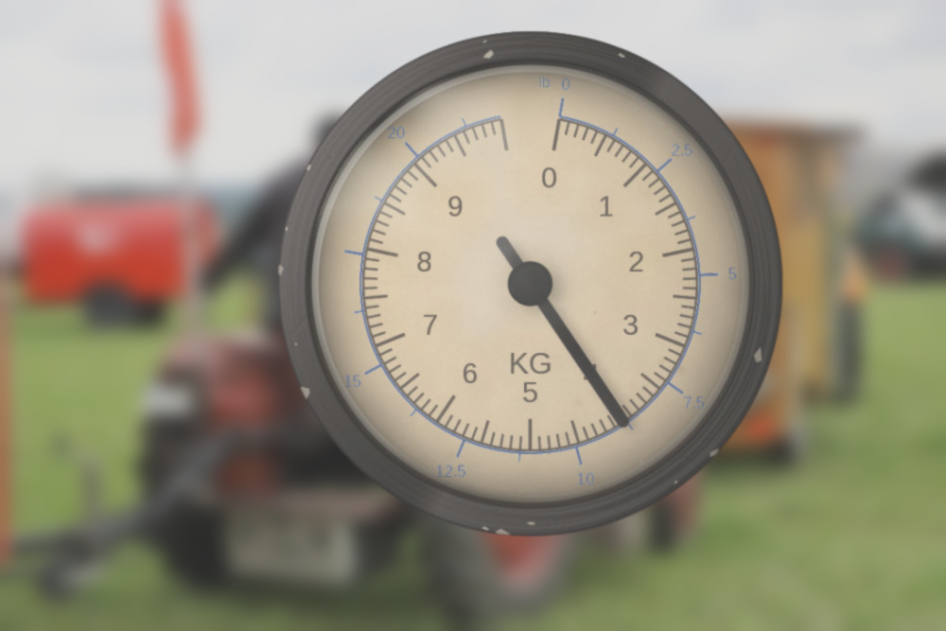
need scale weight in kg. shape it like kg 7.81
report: kg 4
